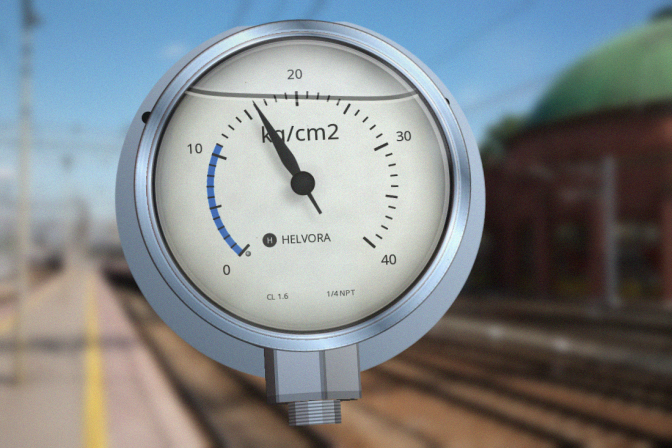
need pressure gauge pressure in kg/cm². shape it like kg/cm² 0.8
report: kg/cm² 16
